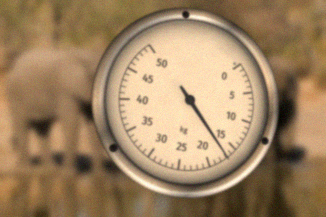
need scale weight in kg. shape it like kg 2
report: kg 17
